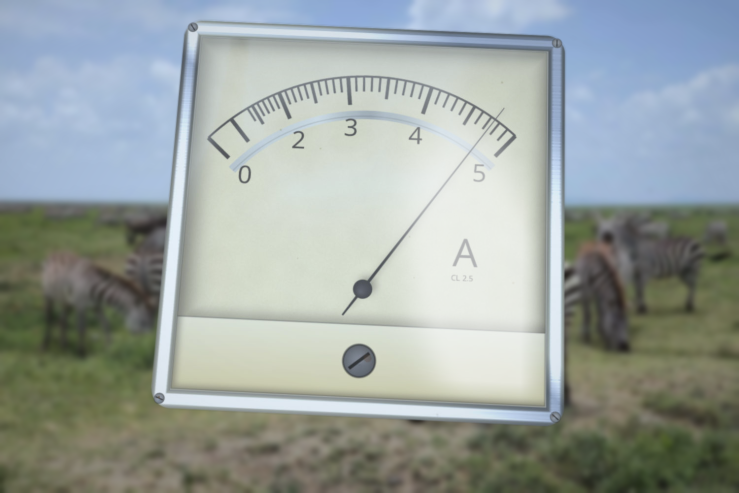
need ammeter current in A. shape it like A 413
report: A 4.75
